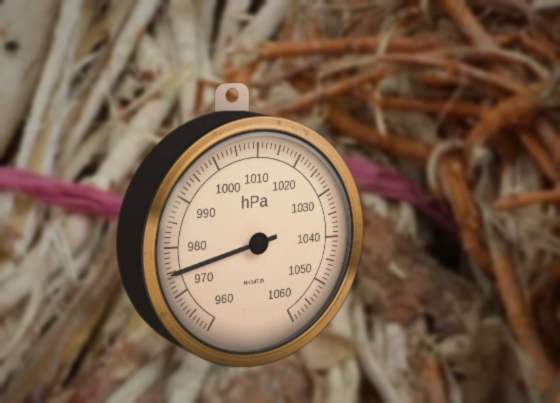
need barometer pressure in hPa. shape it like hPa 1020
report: hPa 975
